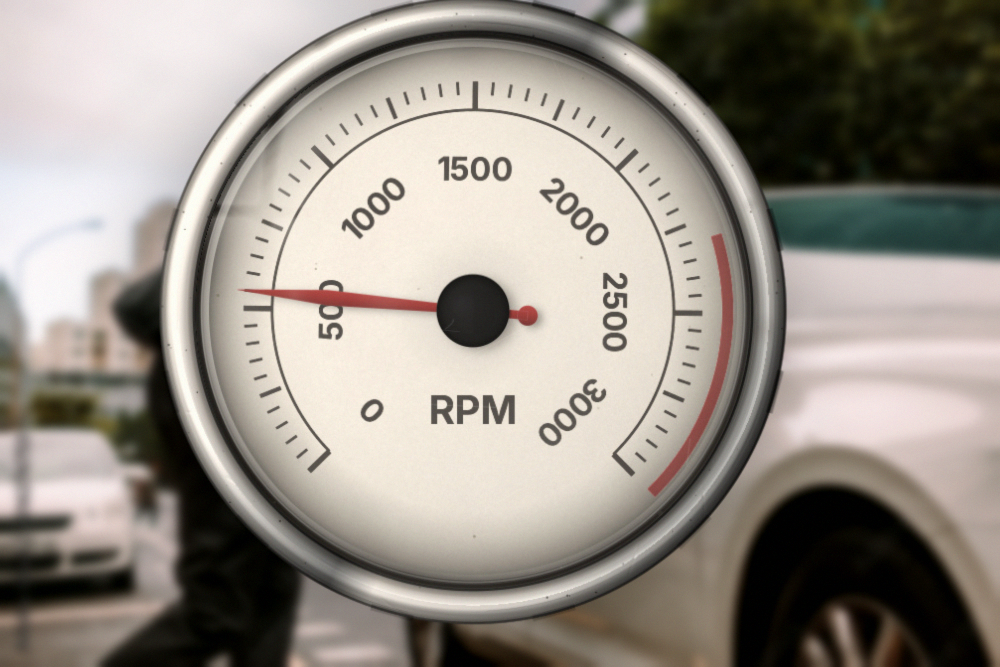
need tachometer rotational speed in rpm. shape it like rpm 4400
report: rpm 550
